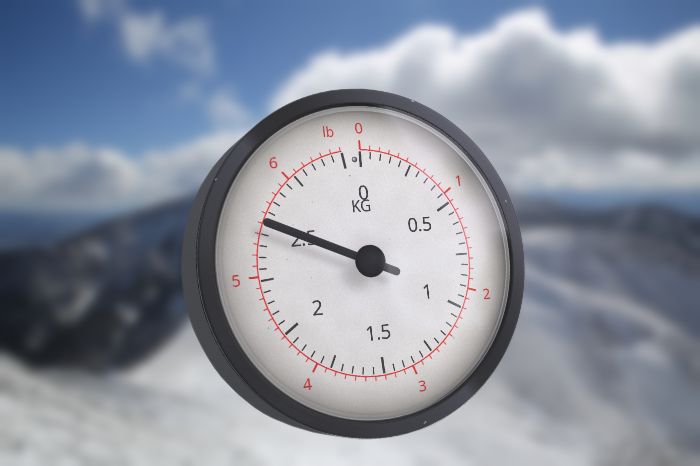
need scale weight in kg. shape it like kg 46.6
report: kg 2.5
